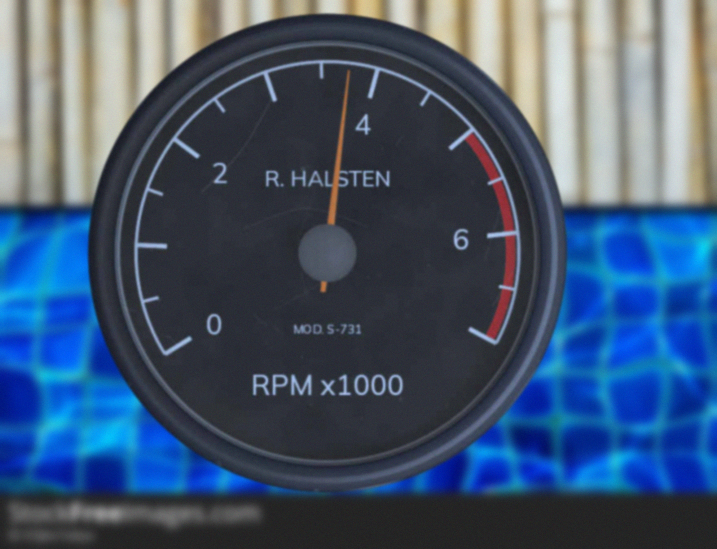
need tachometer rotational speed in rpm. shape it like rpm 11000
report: rpm 3750
